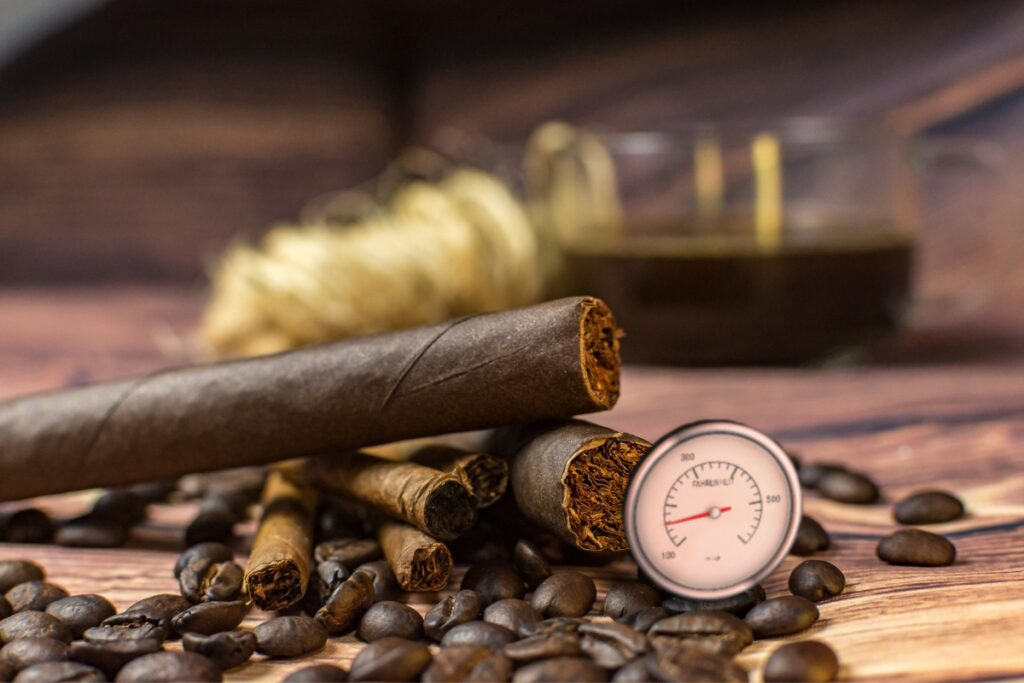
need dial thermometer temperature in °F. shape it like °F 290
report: °F 160
